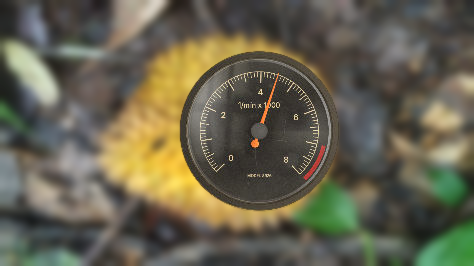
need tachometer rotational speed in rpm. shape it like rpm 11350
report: rpm 4500
